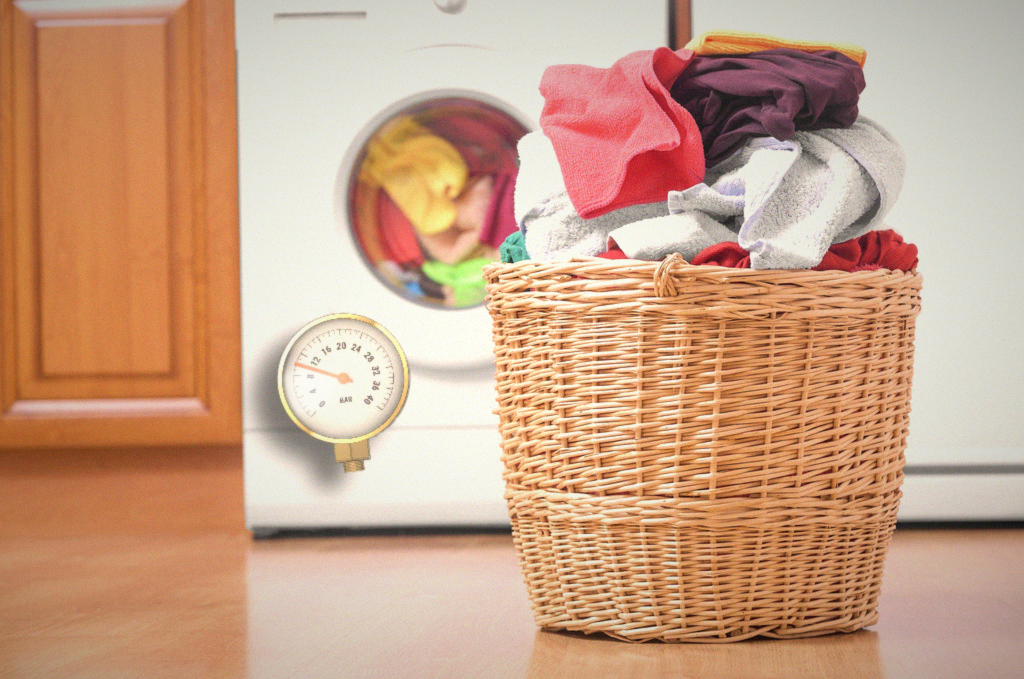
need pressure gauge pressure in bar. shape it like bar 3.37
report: bar 10
